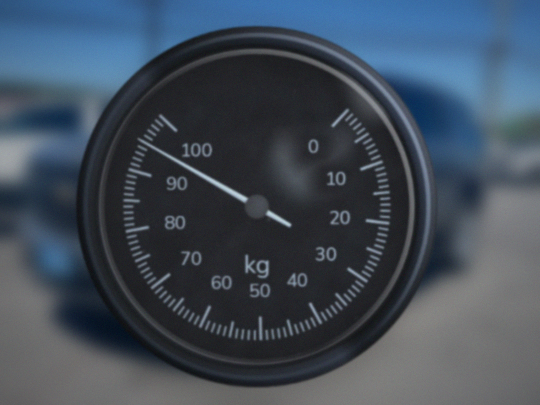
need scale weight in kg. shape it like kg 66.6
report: kg 95
